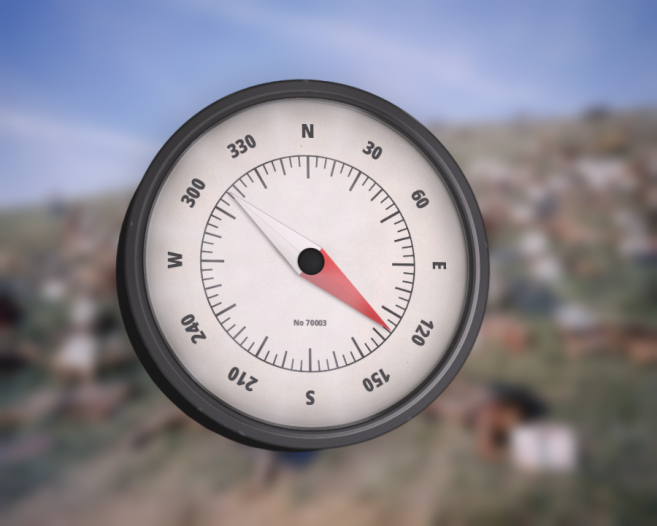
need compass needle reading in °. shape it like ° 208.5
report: ° 130
